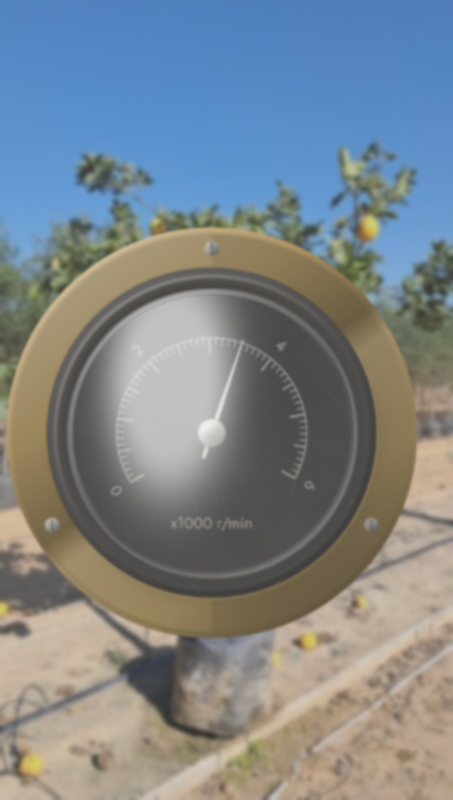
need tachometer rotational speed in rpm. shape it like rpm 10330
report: rpm 3500
